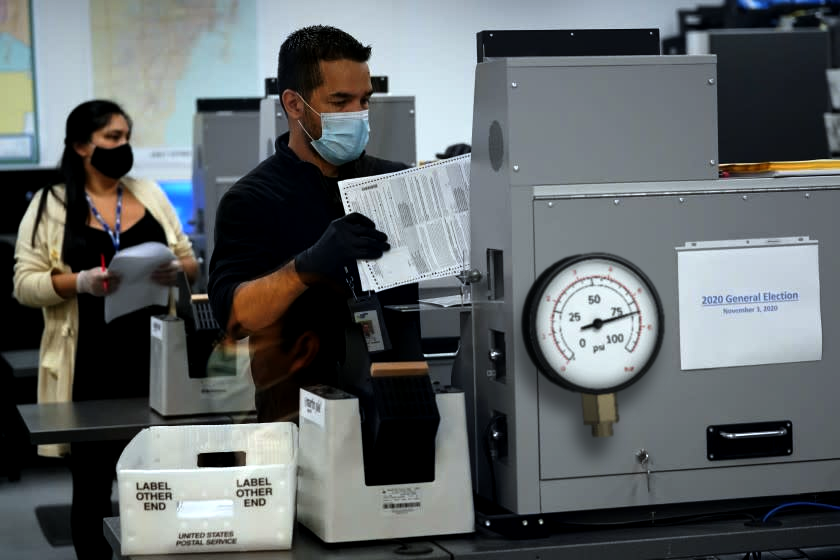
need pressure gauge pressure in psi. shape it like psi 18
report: psi 80
